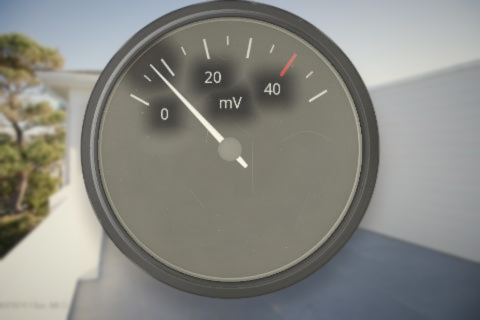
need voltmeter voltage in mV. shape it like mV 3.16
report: mV 7.5
